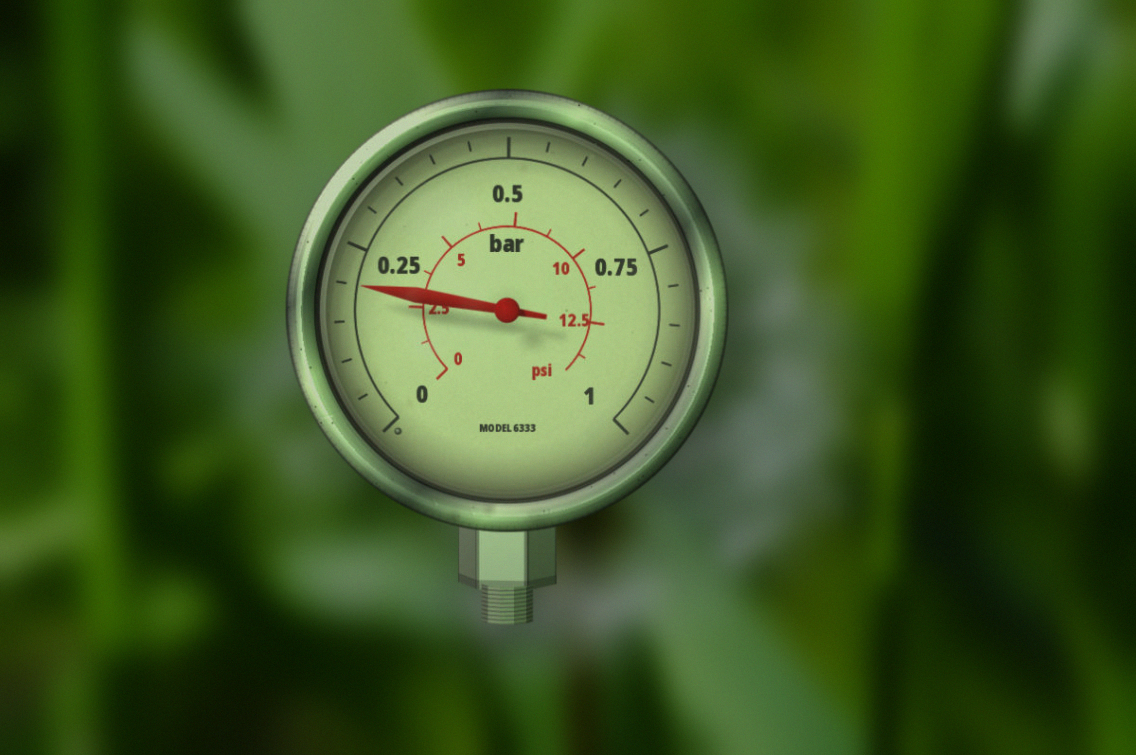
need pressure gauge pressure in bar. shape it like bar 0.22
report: bar 0.2
